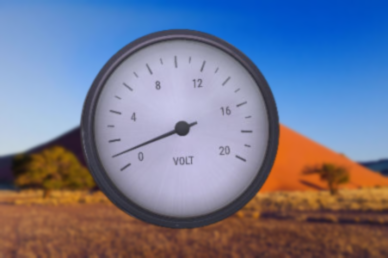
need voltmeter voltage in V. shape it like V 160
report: V 1
